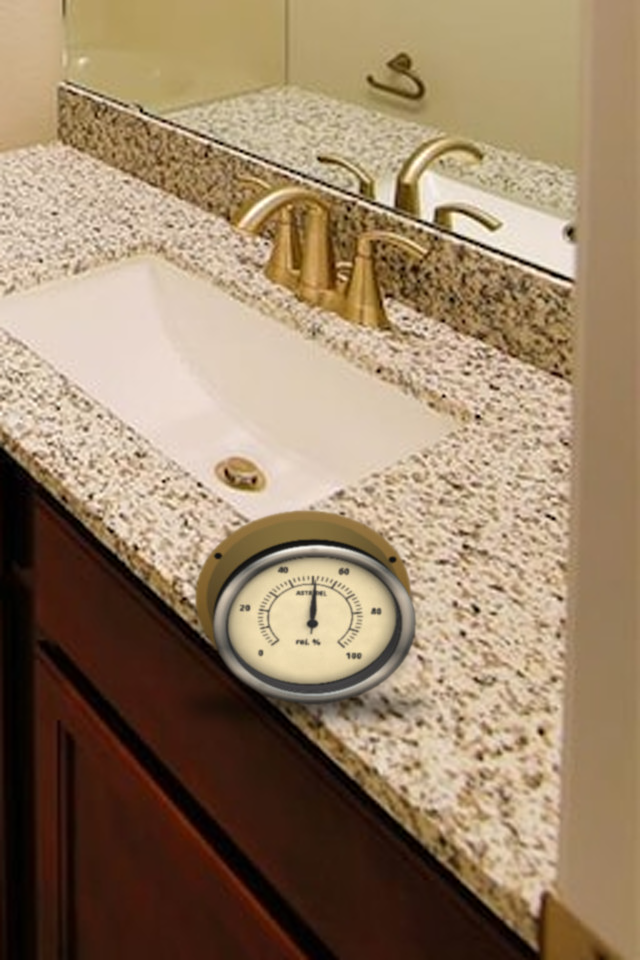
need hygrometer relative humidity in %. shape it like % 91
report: % 50
